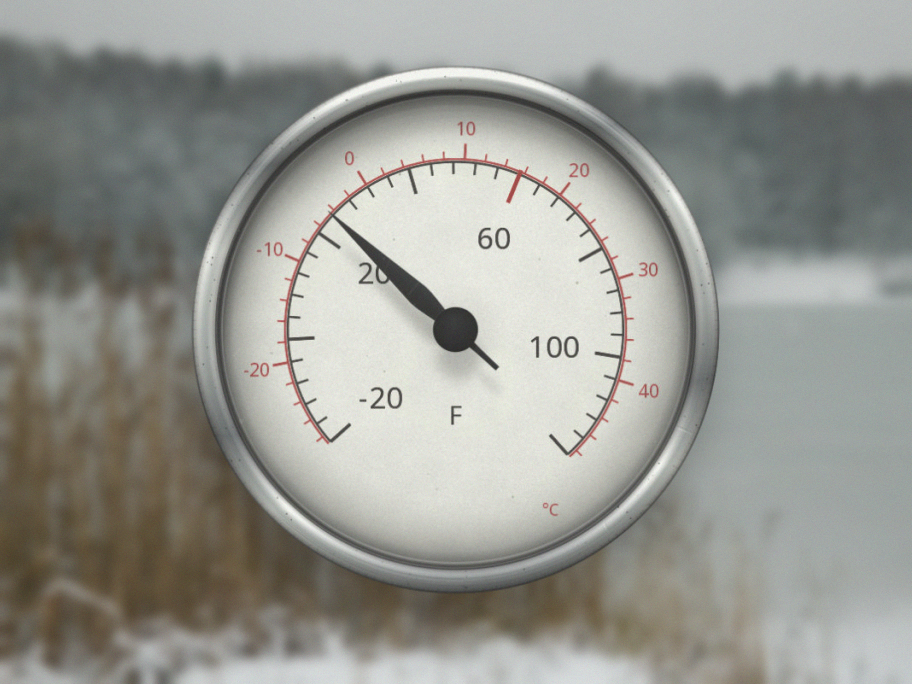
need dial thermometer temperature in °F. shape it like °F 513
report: °F 24
